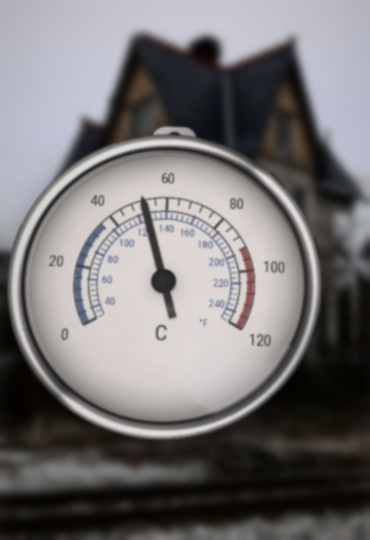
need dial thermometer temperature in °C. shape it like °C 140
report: °C 52
